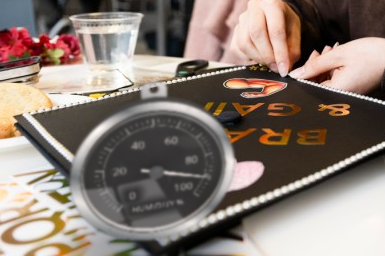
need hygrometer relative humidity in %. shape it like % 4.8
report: % 90
